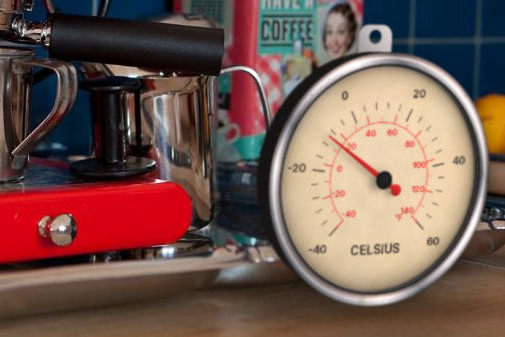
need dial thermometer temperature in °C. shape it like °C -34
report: °C -10
